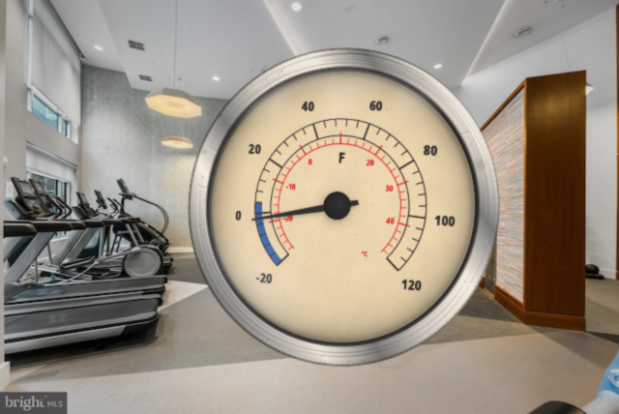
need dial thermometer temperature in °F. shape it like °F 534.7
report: °F -2
